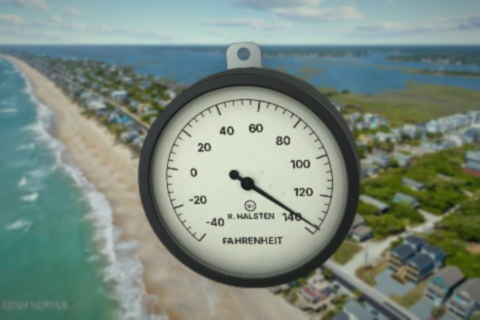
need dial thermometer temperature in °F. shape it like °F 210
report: °F 136
